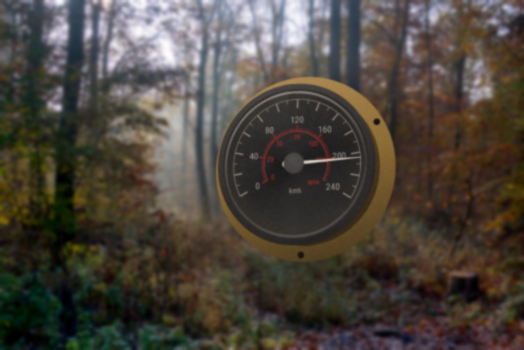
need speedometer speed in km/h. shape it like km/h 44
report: km/h 205
